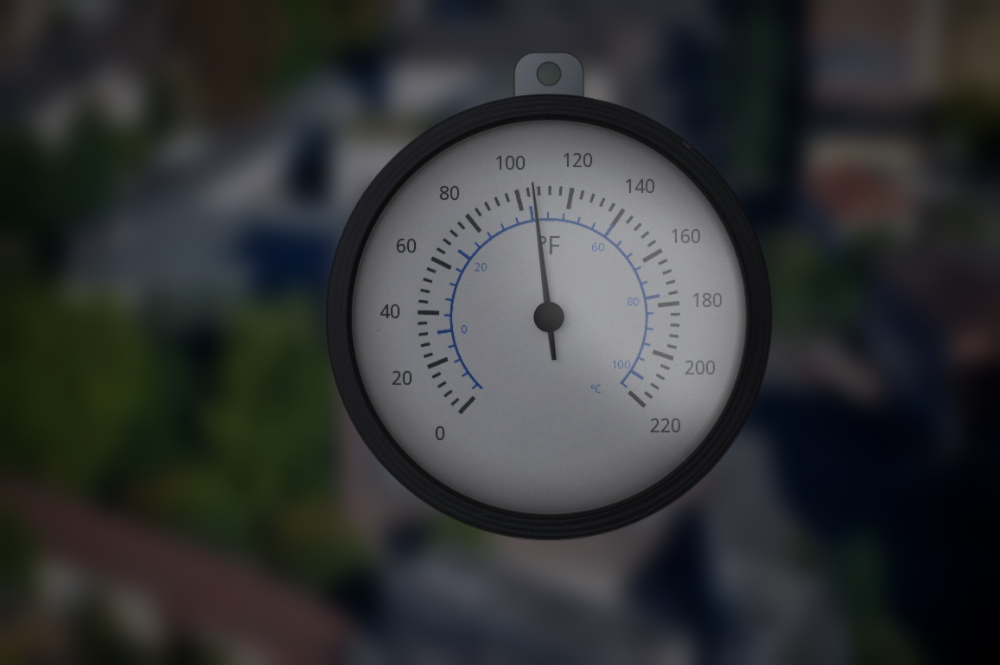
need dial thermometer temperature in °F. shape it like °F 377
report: °F 106
